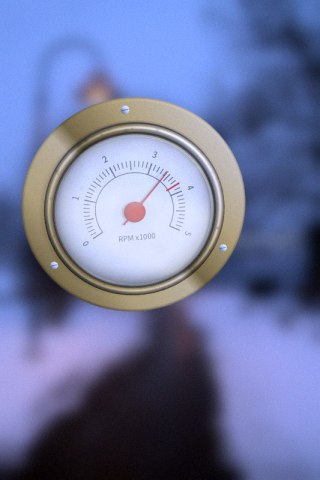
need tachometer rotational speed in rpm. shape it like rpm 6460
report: rpm 3400
